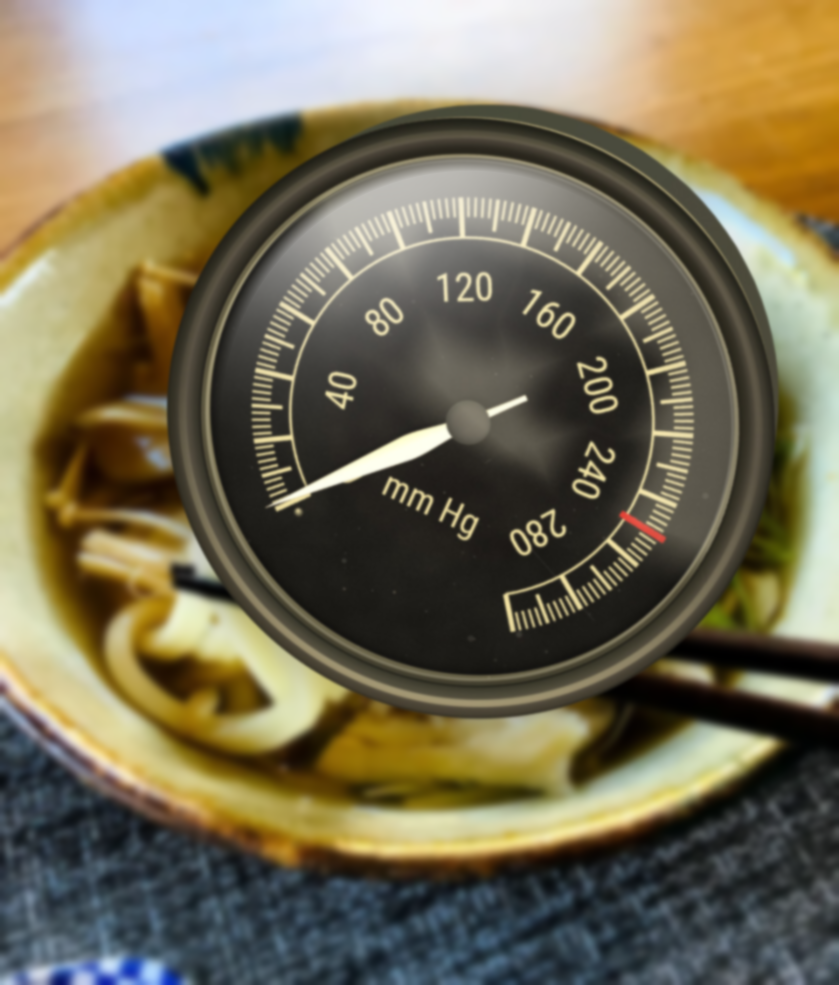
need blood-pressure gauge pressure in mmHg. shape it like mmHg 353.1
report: mmHg 2
